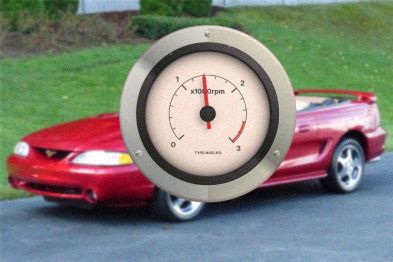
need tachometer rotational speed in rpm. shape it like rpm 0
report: rpm 1400
